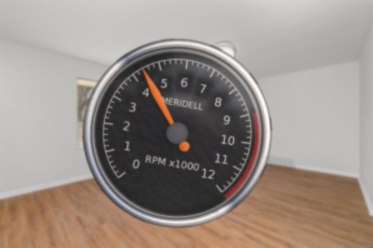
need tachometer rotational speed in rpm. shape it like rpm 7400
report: rpm 4400
